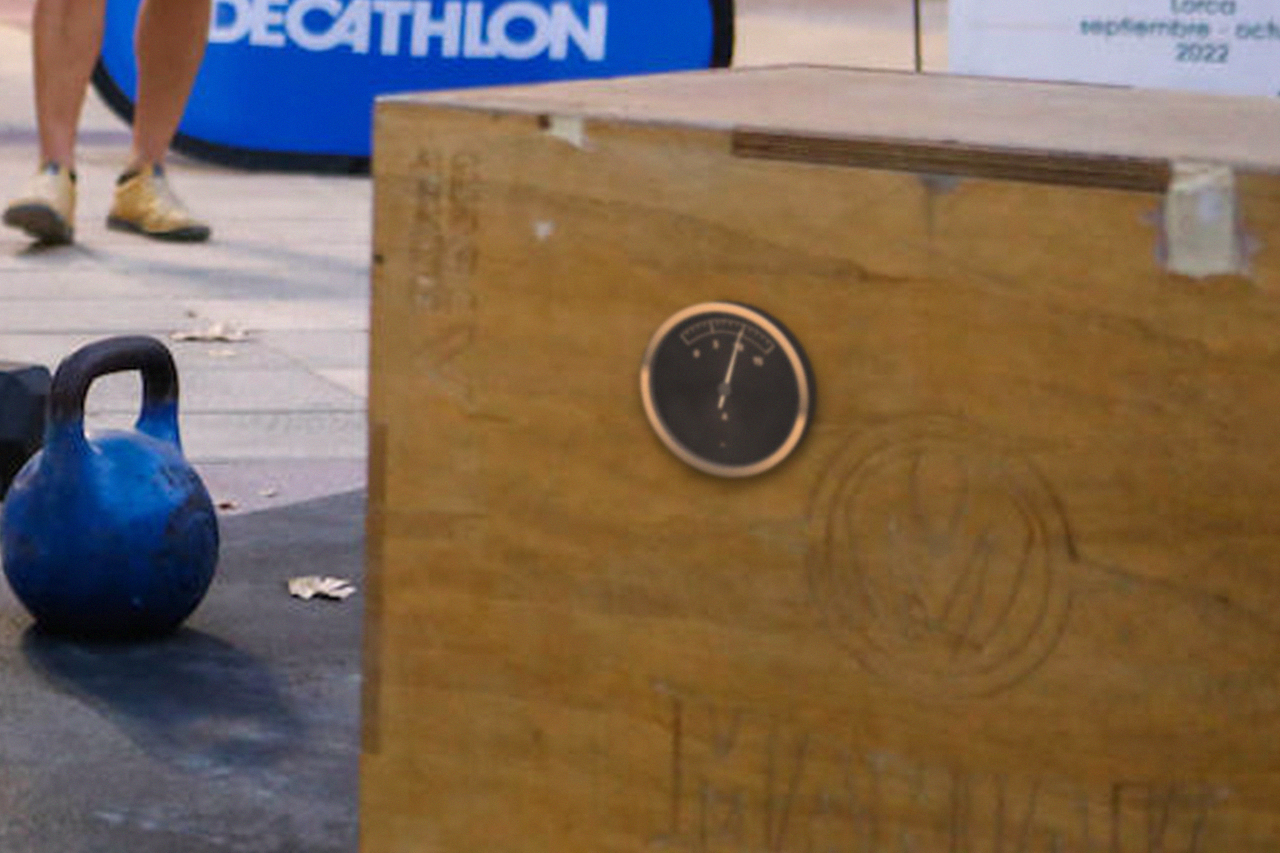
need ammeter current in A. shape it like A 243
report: A 10
